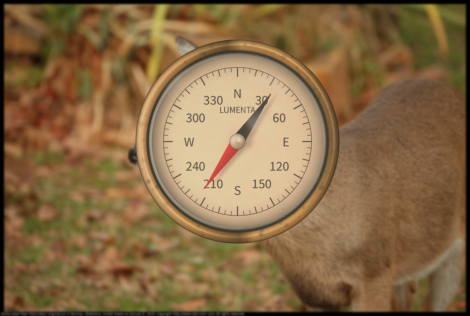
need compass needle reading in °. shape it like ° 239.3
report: ° 215
